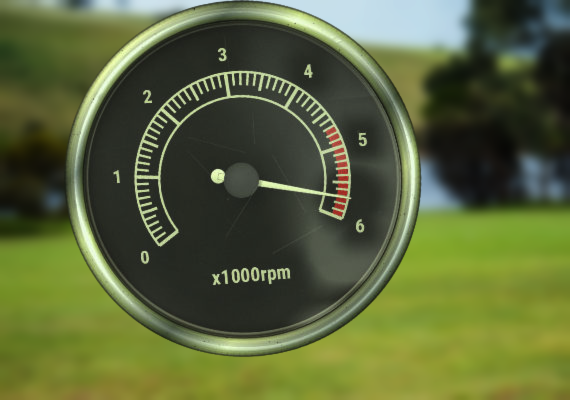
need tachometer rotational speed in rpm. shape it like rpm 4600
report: rpm 5700
